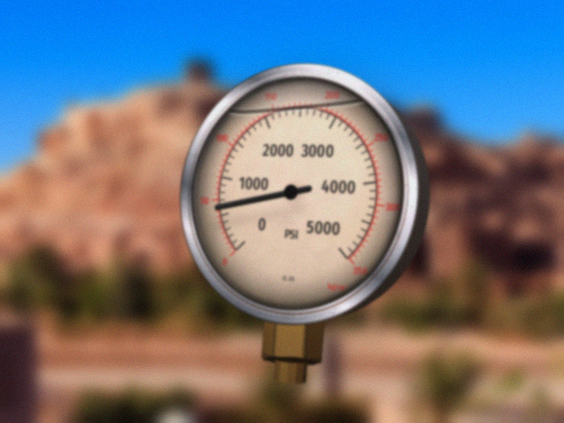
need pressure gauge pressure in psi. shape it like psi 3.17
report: psi 600
